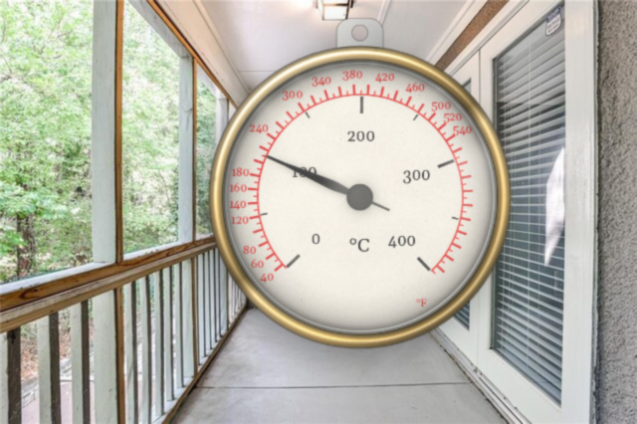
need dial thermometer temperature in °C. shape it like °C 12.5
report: °C 100
